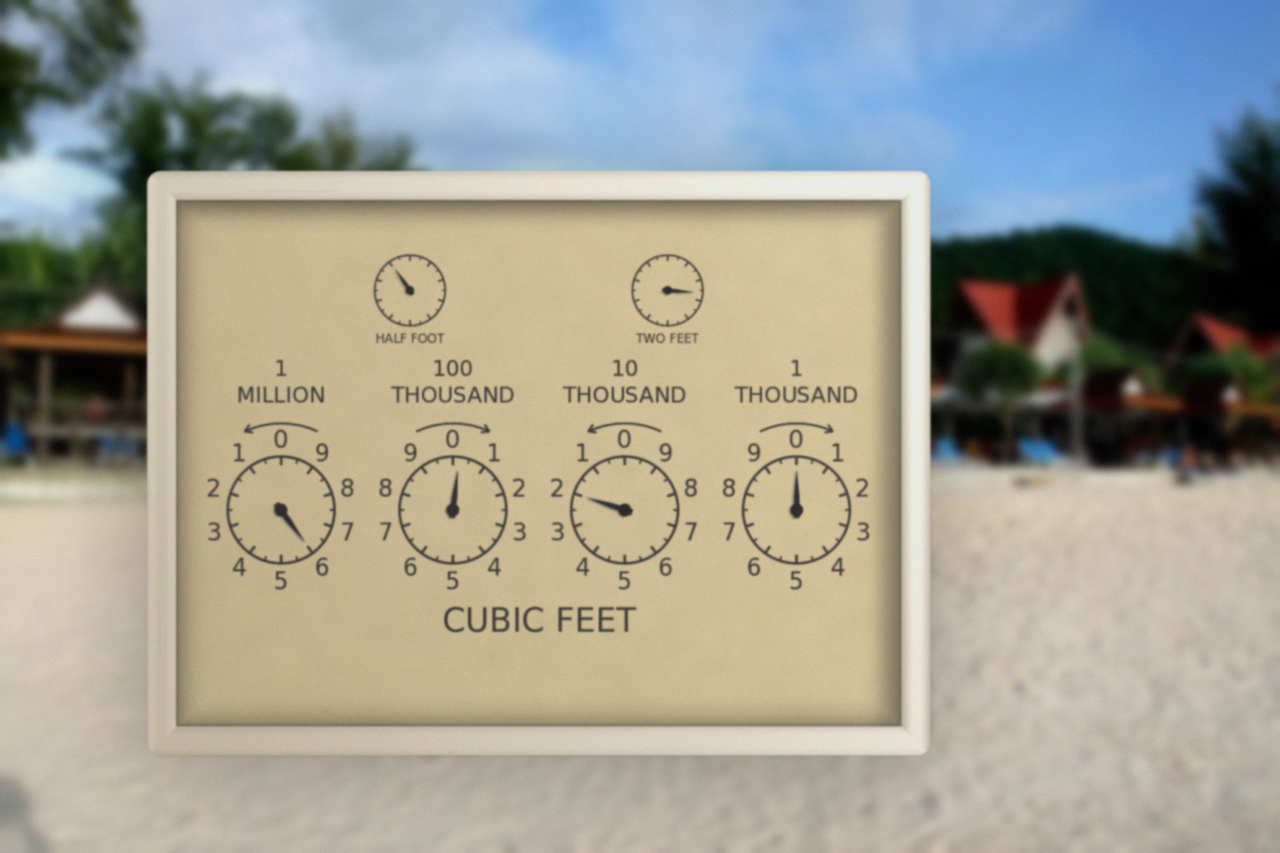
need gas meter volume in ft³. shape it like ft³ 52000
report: ft³ 602000
